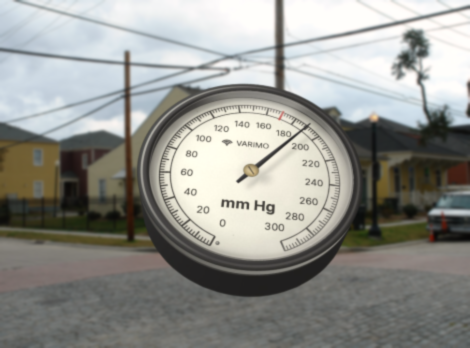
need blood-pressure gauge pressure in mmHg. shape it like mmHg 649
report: mmHg 190
